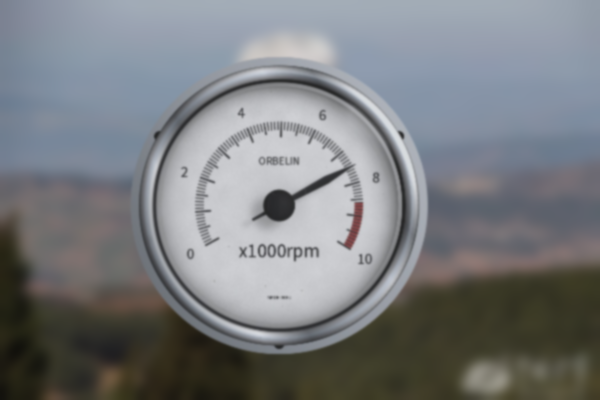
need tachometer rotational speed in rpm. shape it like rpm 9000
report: rpm 7500
